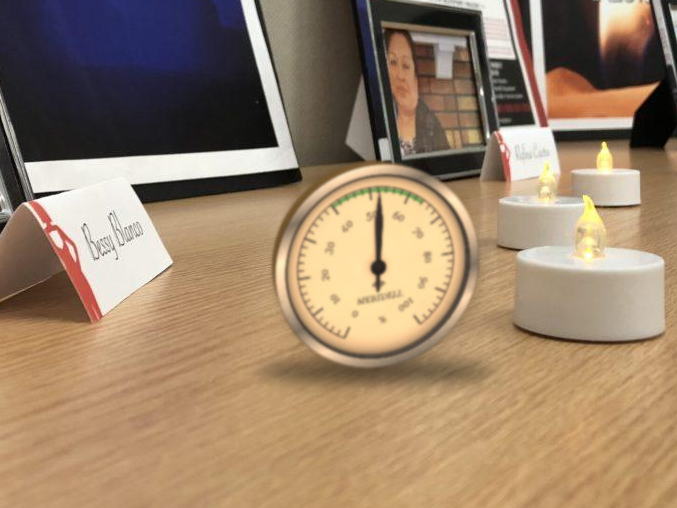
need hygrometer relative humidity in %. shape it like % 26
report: % 52
